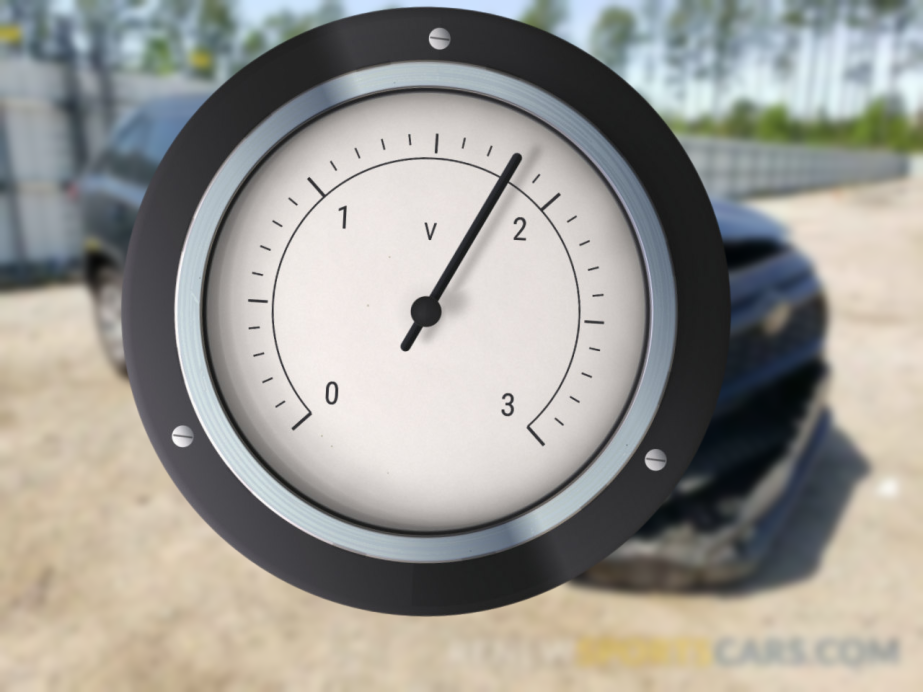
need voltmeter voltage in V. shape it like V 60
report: V 1.8
